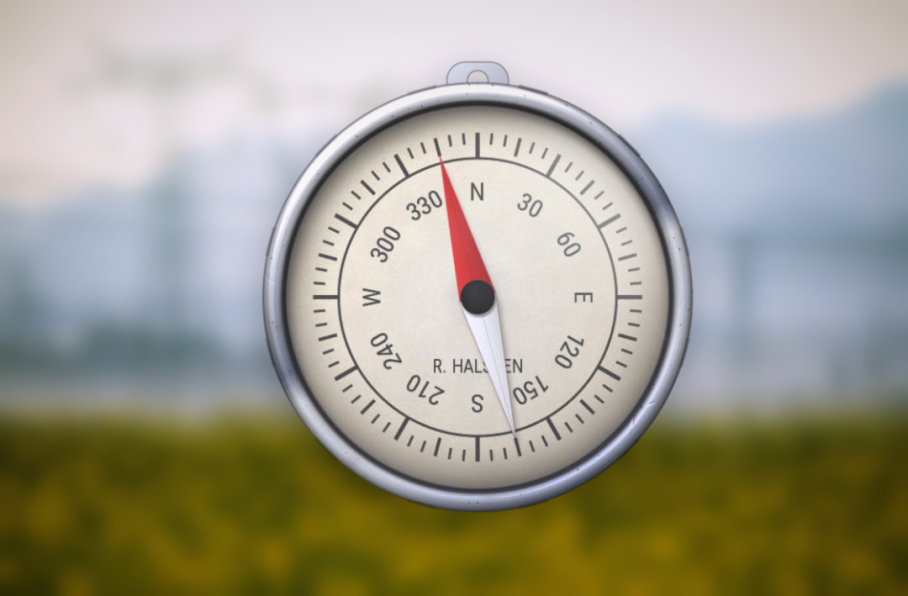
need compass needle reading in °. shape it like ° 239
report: ° 345
